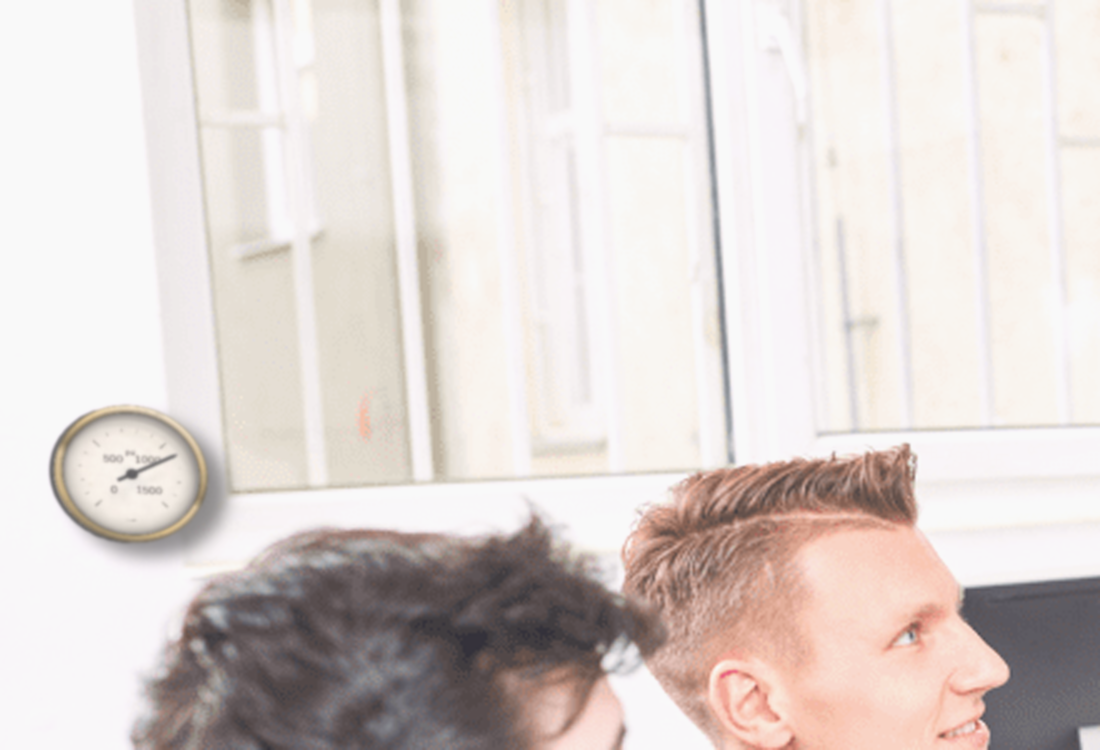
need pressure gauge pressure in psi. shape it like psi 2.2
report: psi 1100
